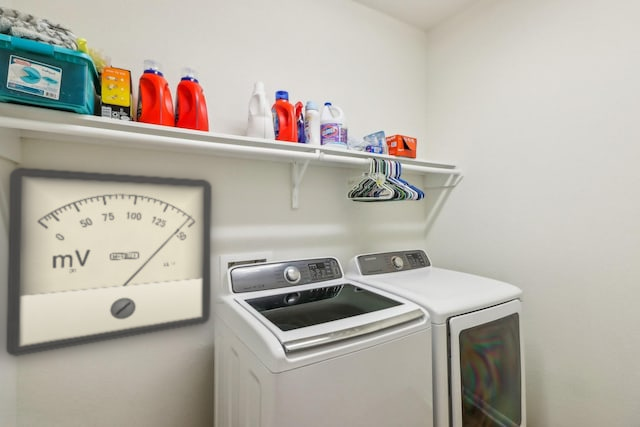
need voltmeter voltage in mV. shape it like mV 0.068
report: mV 145
